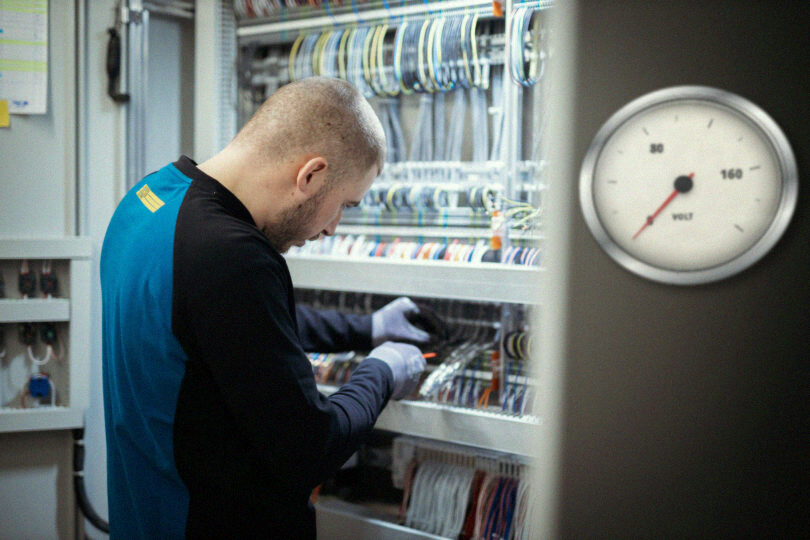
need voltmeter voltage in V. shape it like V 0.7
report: V 0
